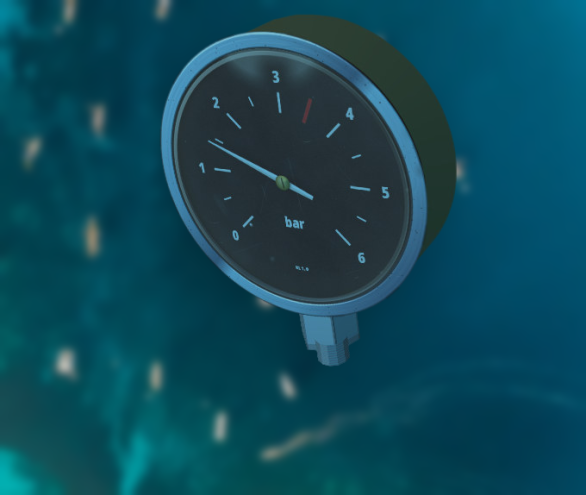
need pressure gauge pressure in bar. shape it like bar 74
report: bar 1.5
